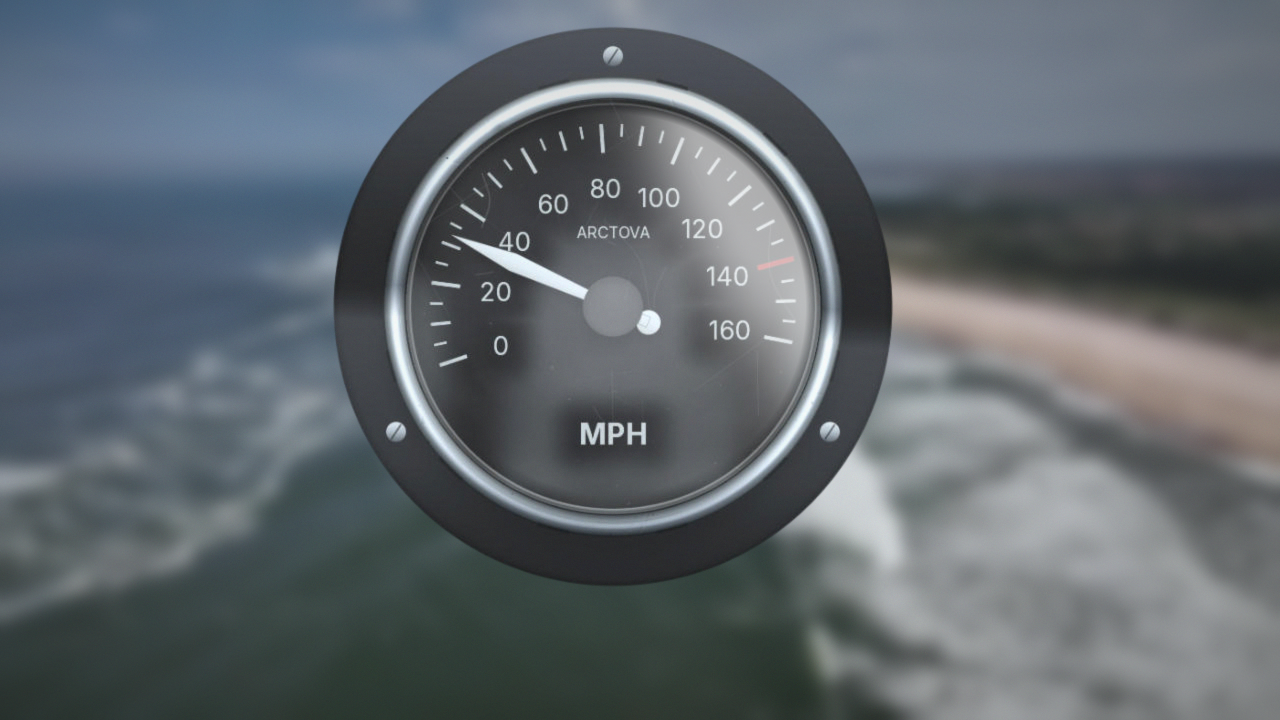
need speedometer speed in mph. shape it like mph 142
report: mph 32.5
